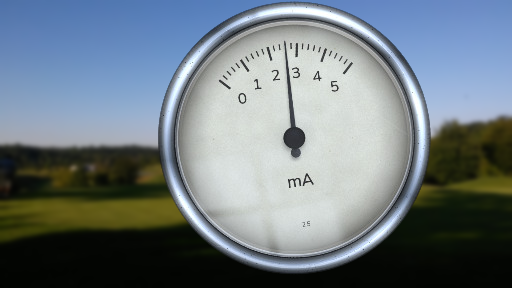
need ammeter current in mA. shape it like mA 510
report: mA 2.6
